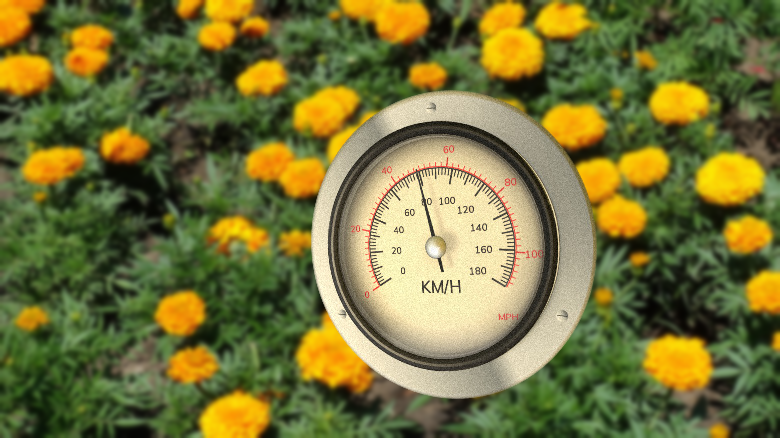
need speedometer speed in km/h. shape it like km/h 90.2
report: km/h 80
